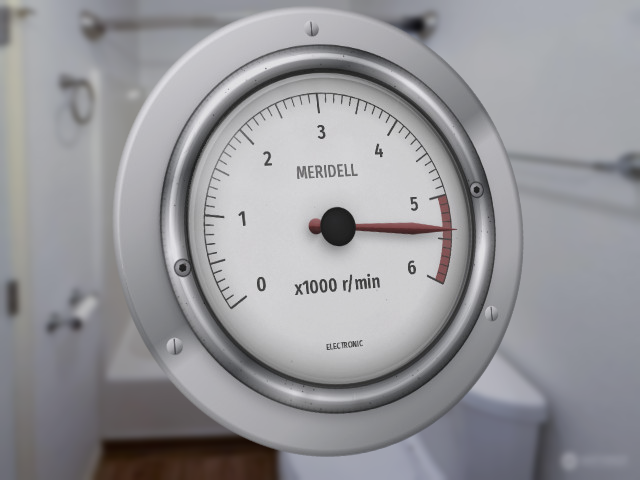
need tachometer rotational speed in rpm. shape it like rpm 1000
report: rpm 5400
